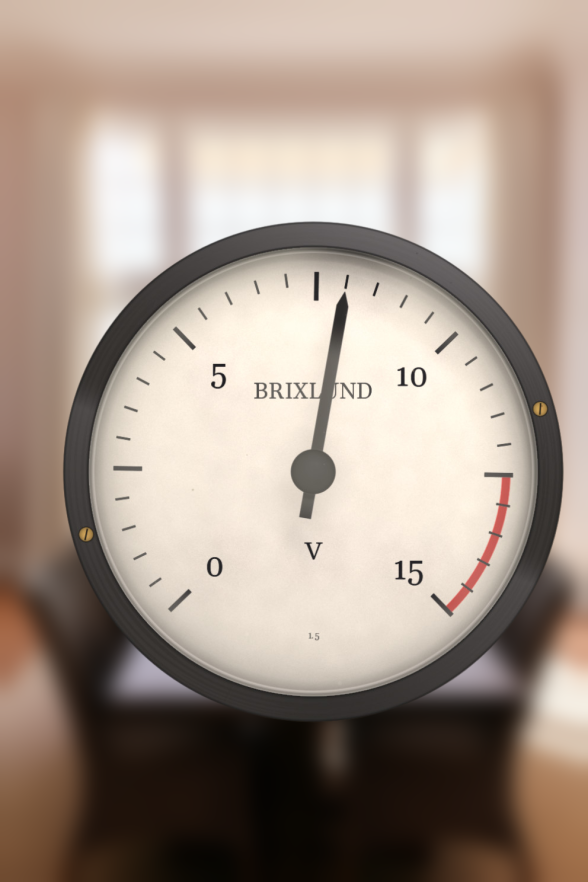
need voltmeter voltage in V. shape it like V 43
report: V 8
